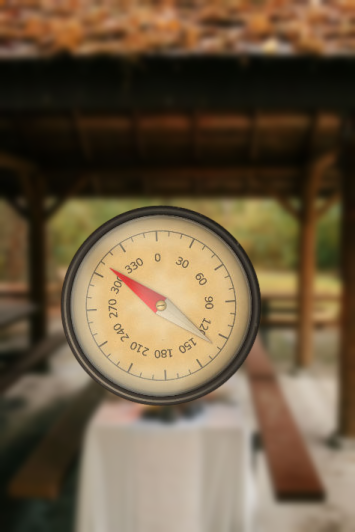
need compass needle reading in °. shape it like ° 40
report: ° 310
